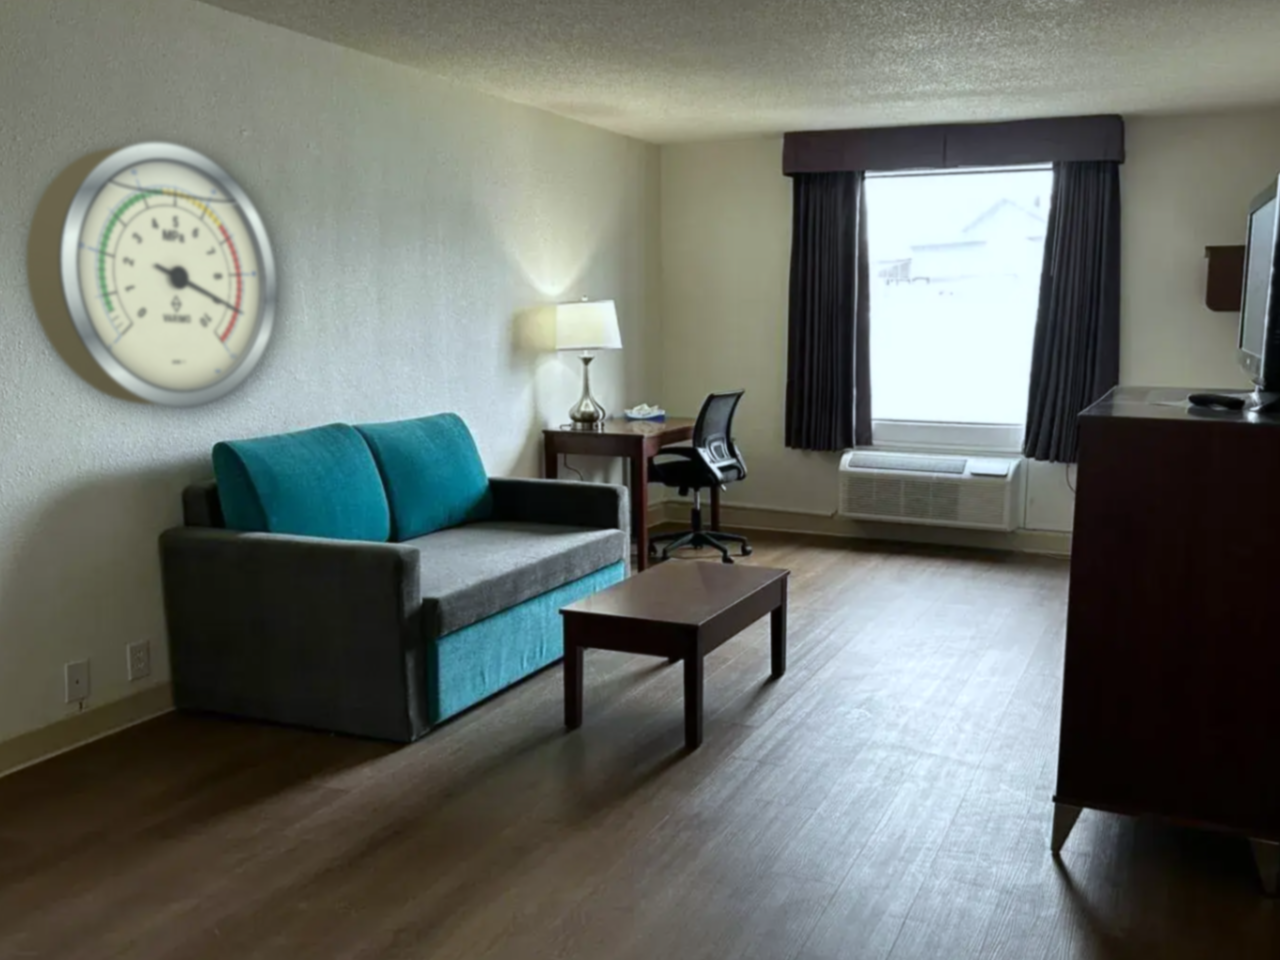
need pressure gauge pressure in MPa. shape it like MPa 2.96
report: MPa 9
